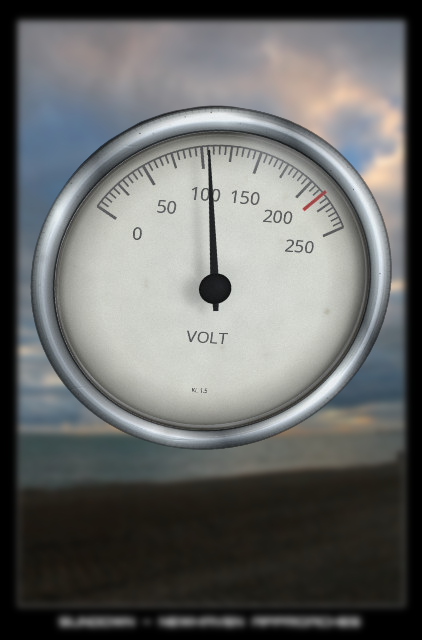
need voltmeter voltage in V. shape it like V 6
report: V 105
